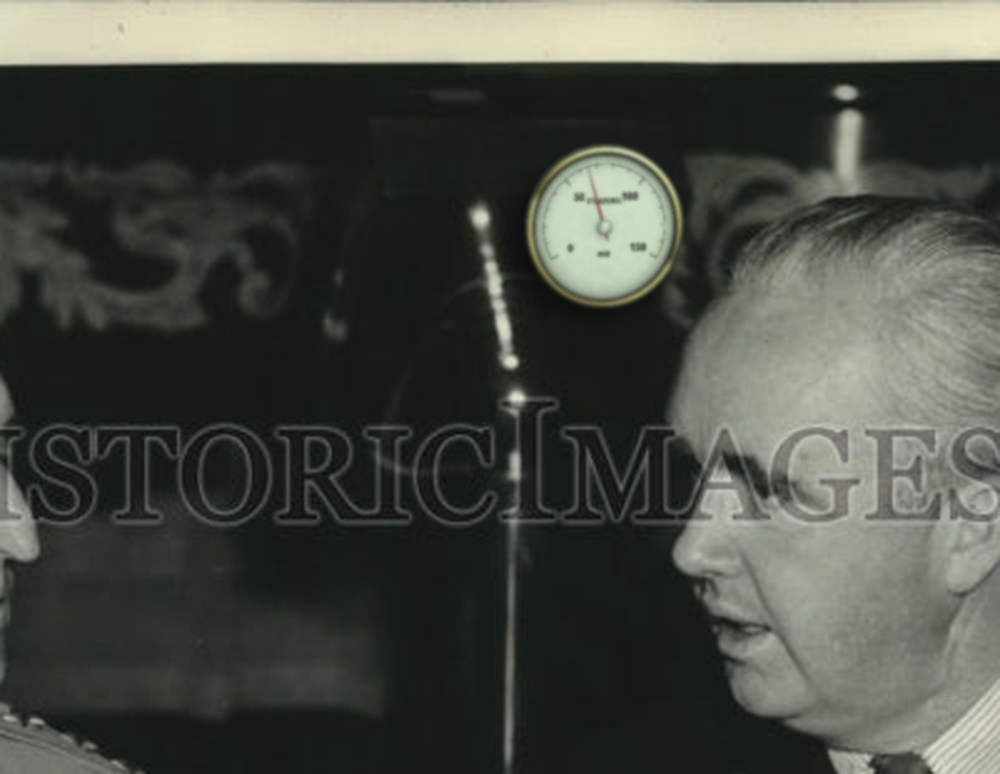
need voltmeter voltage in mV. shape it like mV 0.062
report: mV 65
